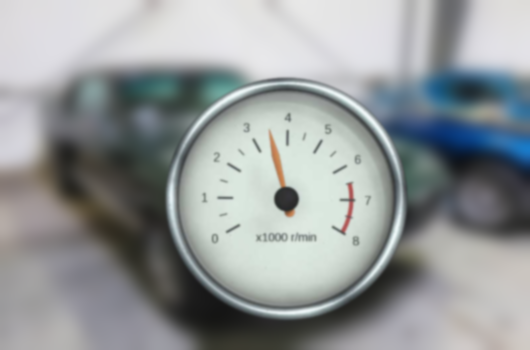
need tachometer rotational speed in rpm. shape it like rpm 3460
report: rpm 3500
